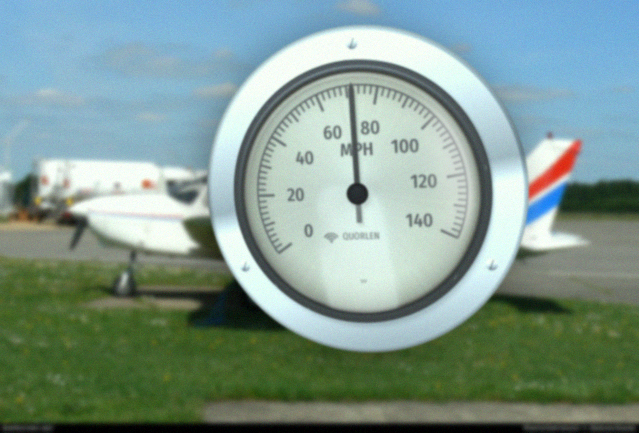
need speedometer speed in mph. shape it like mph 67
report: mph 72
